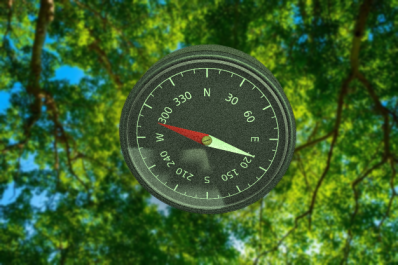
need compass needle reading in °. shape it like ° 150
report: ° 290
